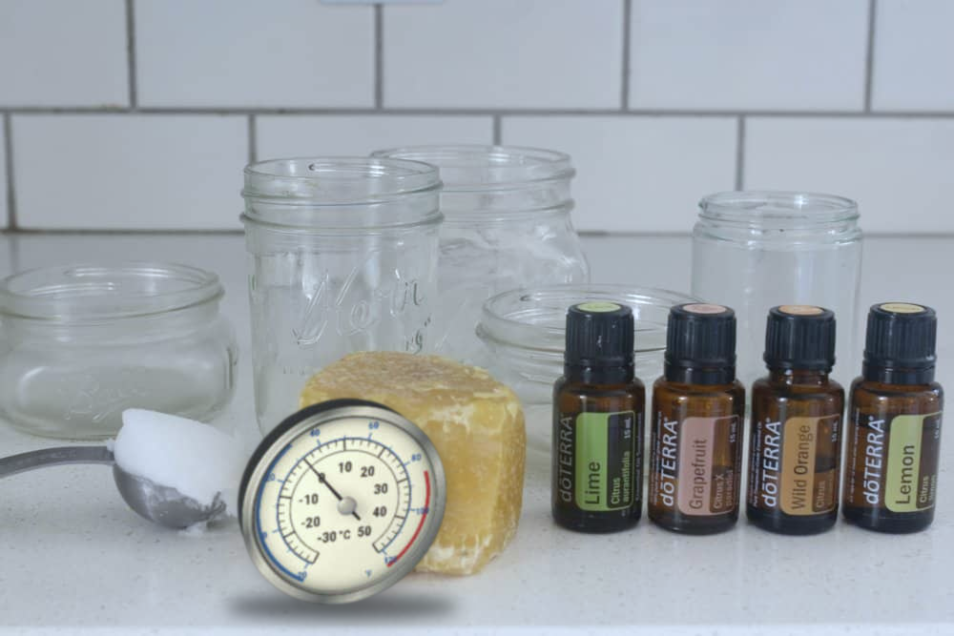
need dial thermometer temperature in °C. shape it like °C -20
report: °C 0
